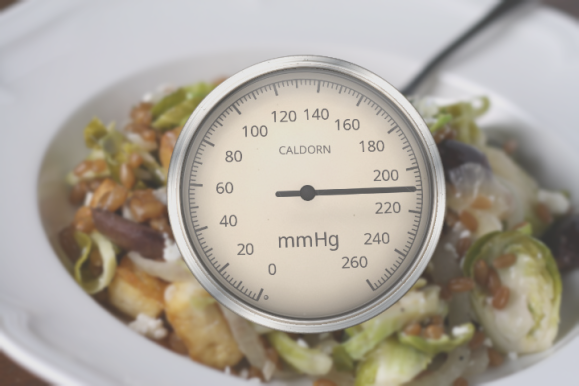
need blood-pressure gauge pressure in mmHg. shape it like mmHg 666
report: mmHg 210
